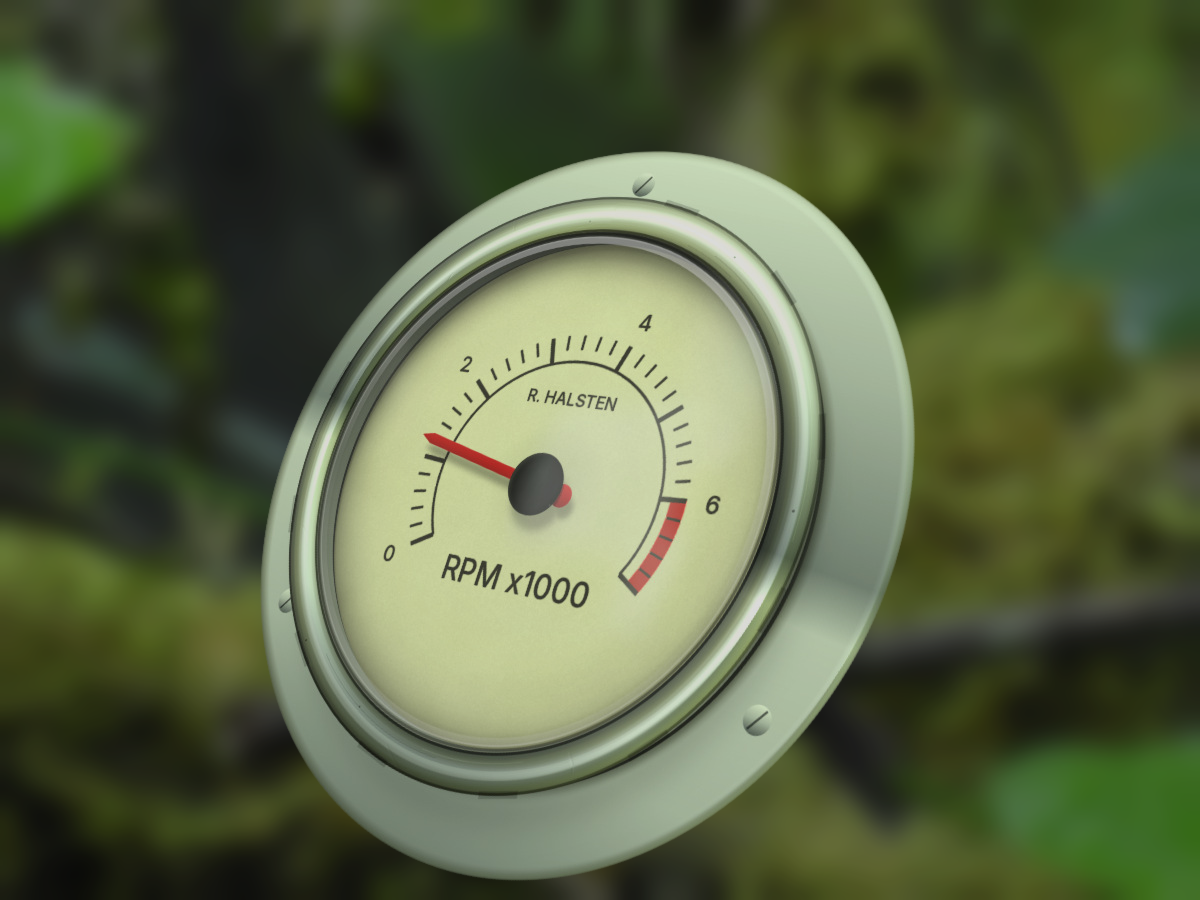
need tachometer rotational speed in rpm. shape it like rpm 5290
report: rpm 1200
